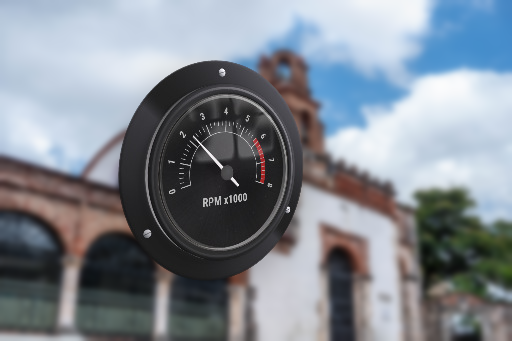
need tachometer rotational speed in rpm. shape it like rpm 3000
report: rpm 2200
